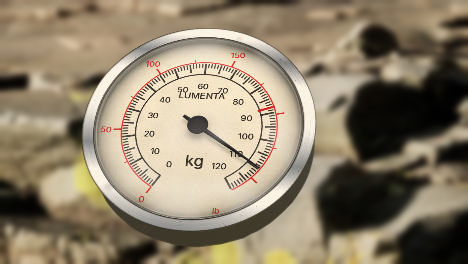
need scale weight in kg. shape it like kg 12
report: kg 110
